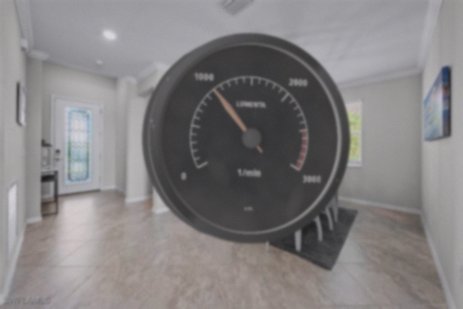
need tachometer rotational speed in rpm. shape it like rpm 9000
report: rpm 1000
